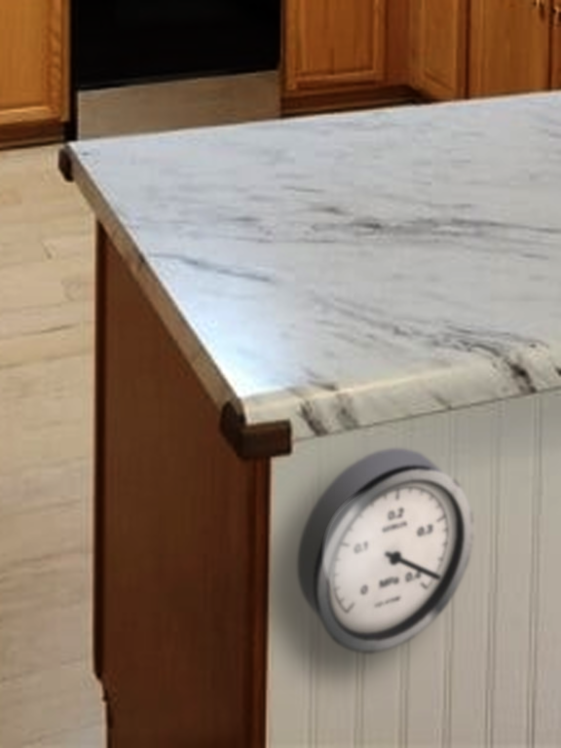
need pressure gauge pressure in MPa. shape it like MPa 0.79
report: MPa 0.38
